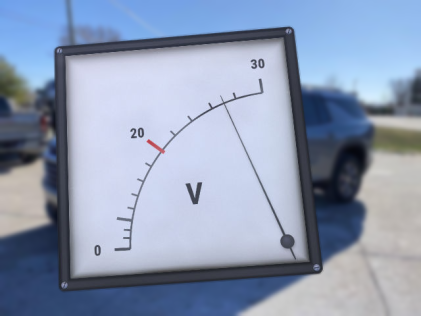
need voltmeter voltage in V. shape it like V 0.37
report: V 27
